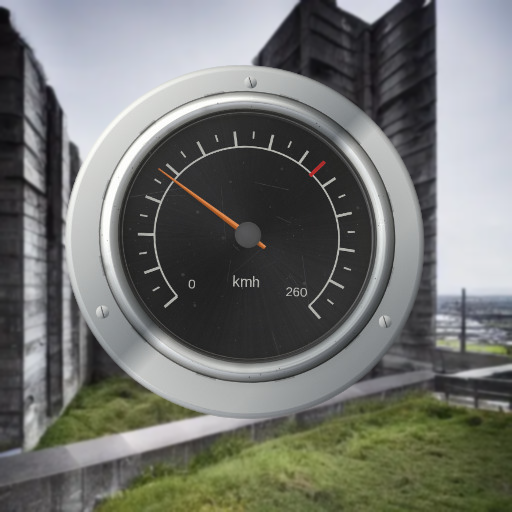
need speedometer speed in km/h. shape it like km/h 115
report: km/h 75
